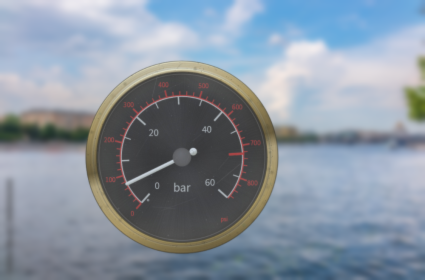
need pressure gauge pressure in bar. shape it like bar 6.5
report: bar 5
